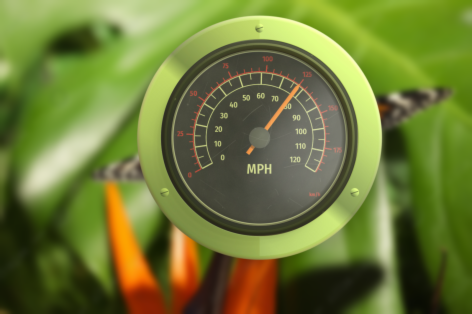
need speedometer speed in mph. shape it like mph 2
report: mph 77.5
